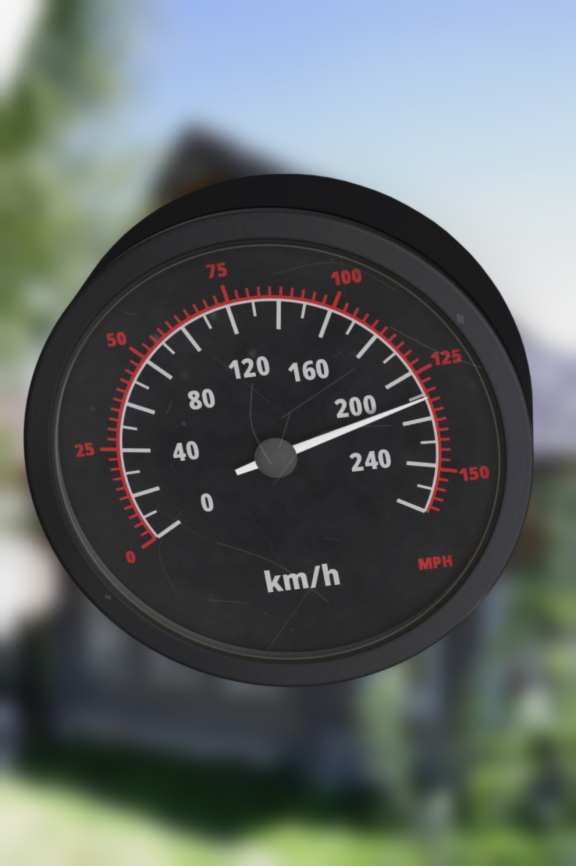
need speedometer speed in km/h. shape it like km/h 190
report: km/h 210
